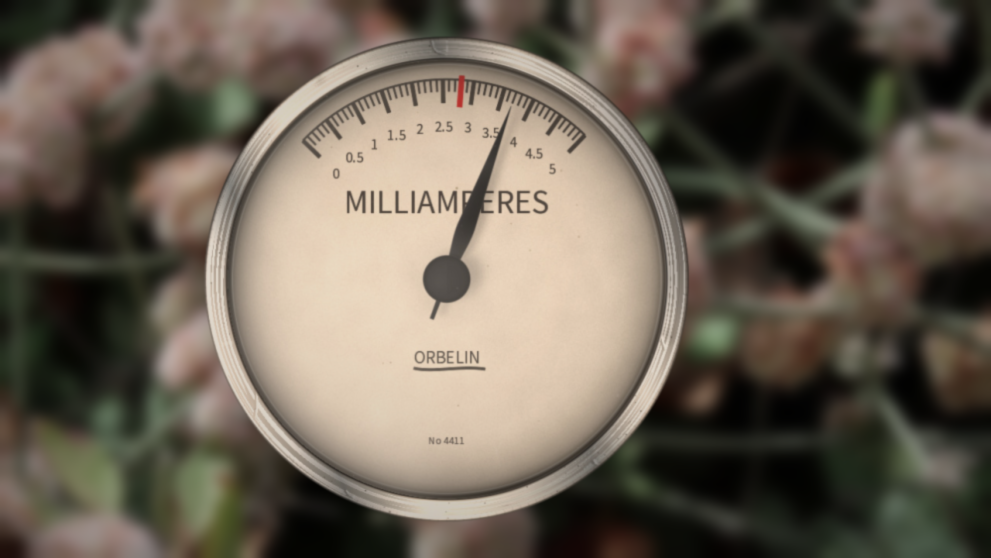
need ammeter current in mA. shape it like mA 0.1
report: mA 3.7
